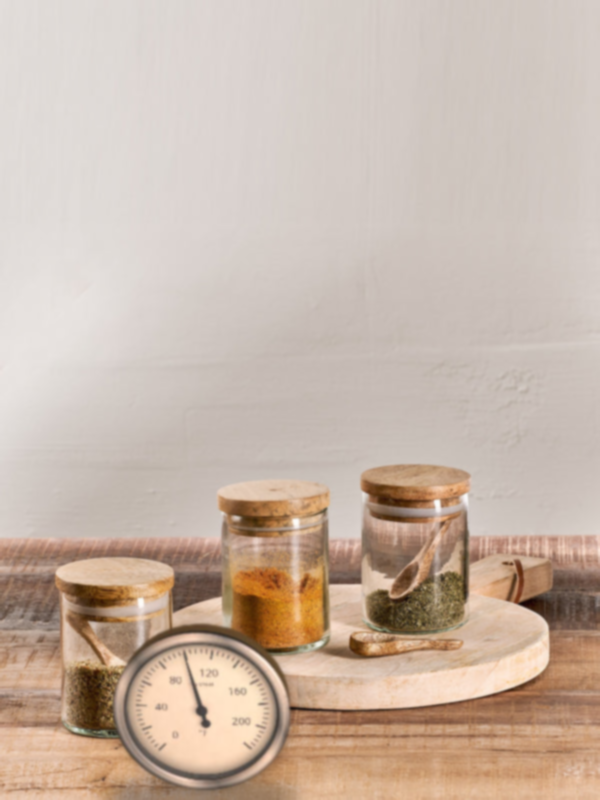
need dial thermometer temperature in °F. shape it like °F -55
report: °F 100
